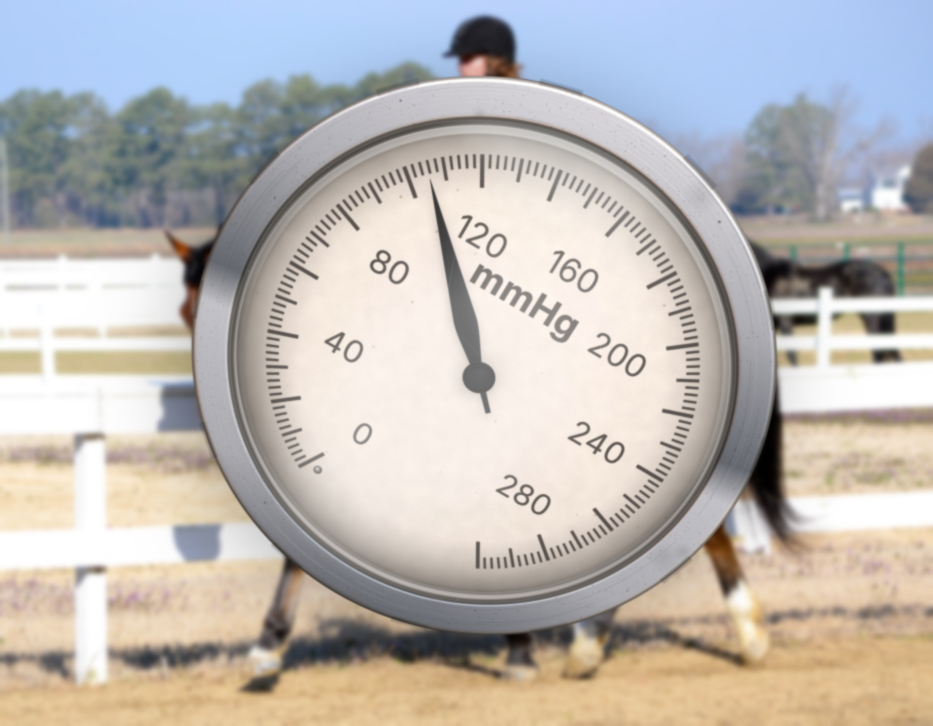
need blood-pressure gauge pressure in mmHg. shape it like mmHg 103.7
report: mmHg 106
